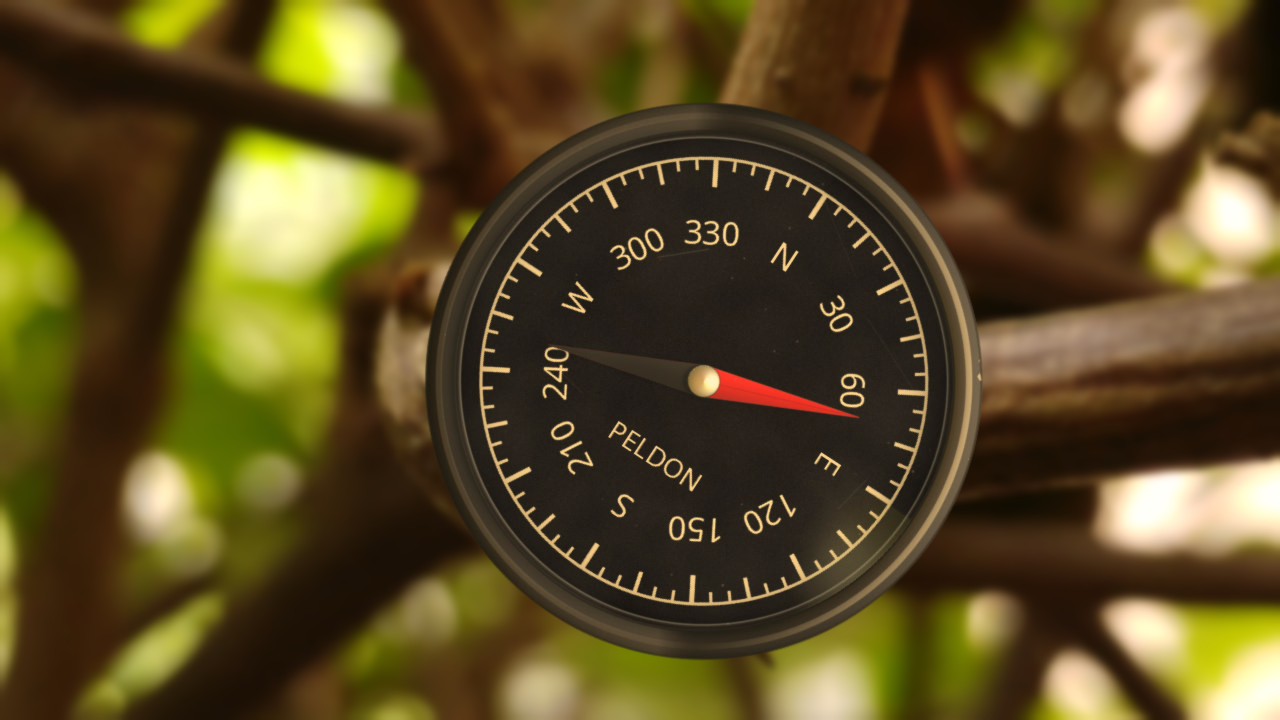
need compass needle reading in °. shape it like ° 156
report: ° 70
